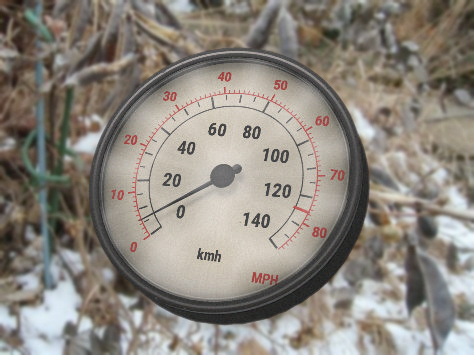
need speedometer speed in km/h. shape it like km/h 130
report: km/h 5
